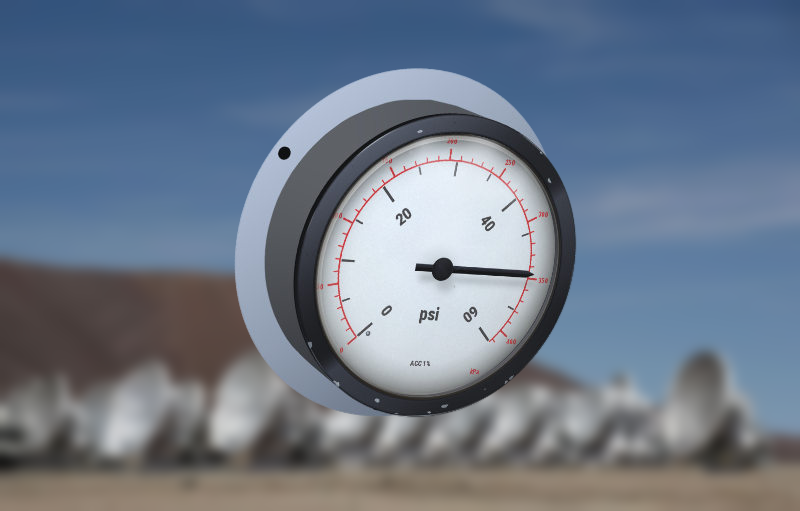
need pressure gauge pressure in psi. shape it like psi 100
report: psi 50
